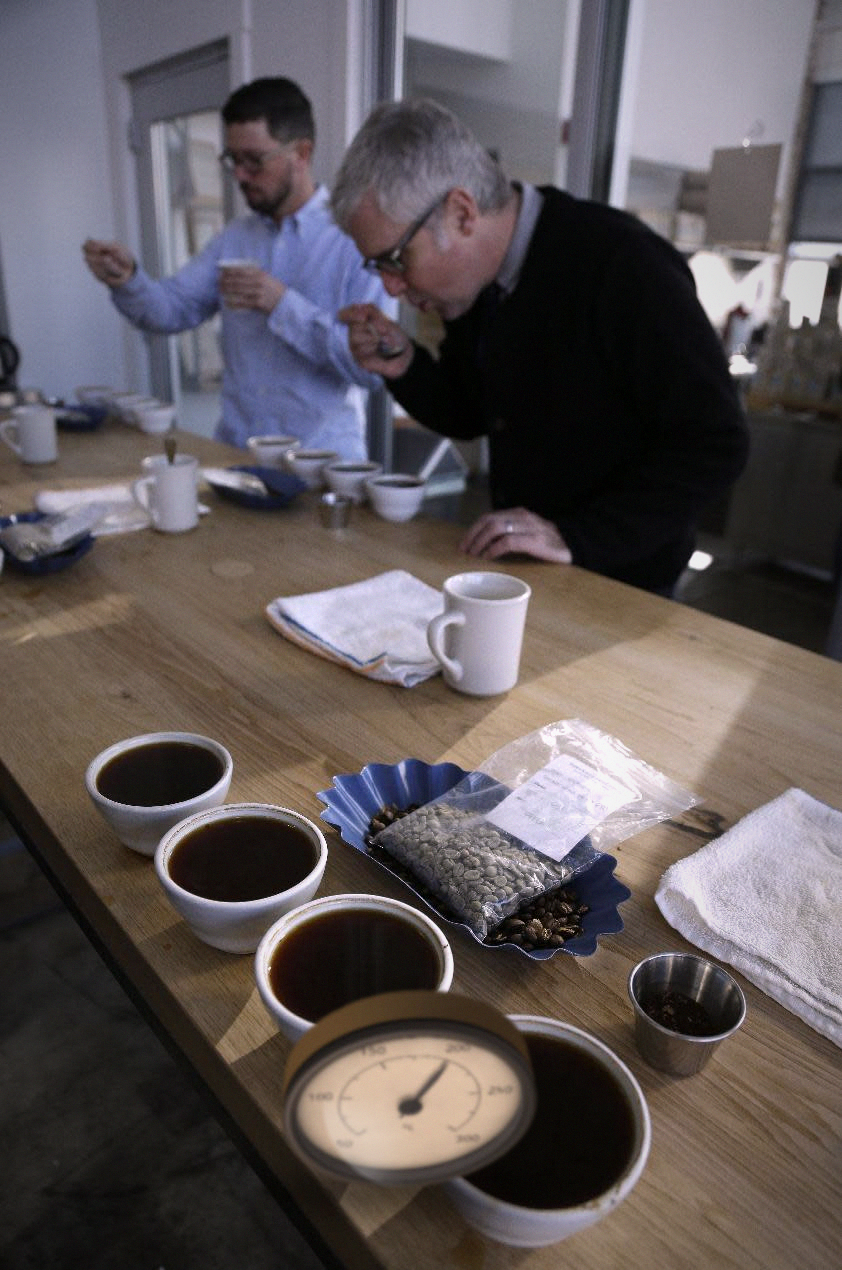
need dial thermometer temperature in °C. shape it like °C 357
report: °C 200
